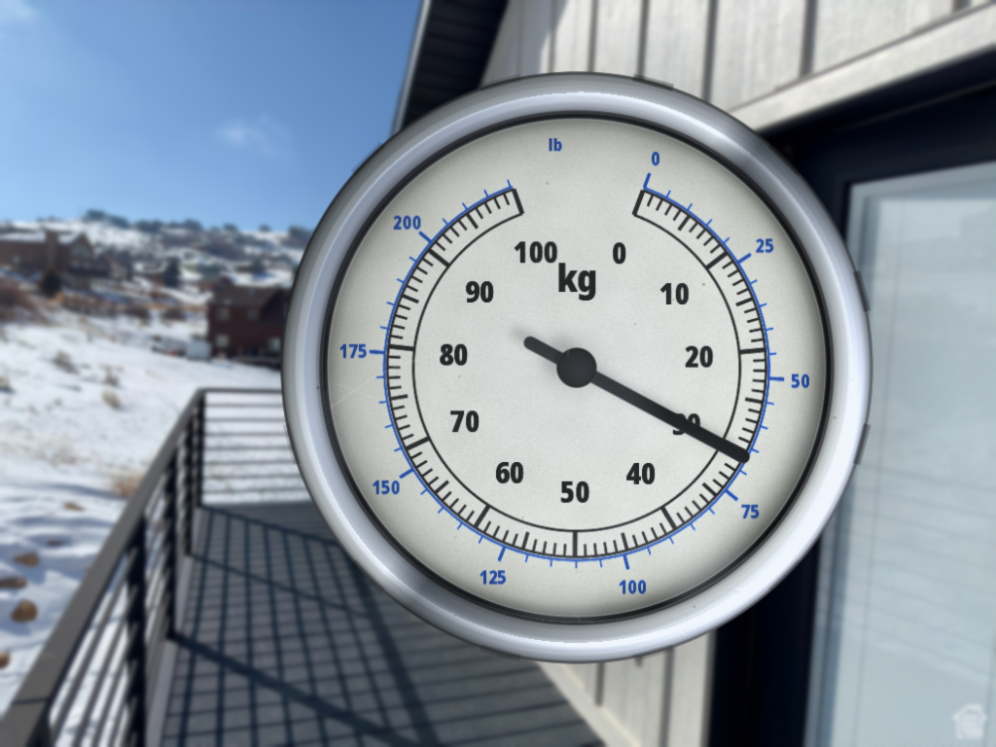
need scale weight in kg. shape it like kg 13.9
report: kg 30.5
